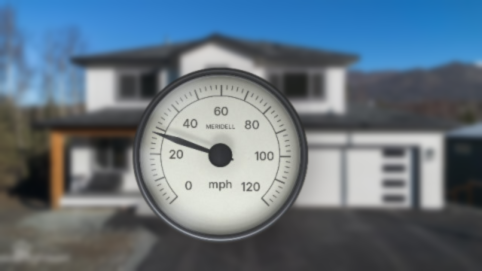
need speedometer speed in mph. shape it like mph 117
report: mph 28
